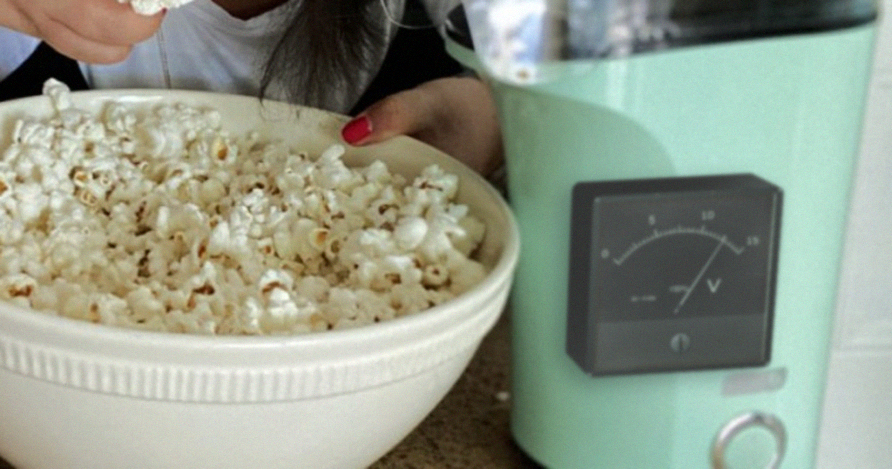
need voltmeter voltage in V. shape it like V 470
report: V 12.5
